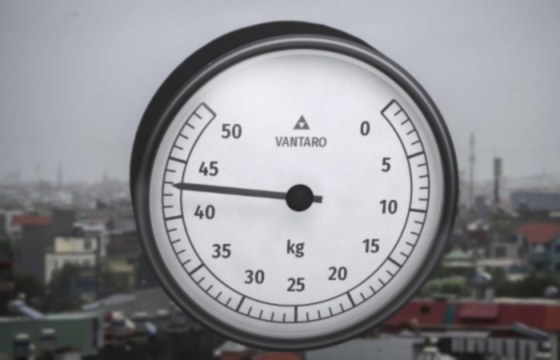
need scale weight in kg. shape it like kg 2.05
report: kg 43
